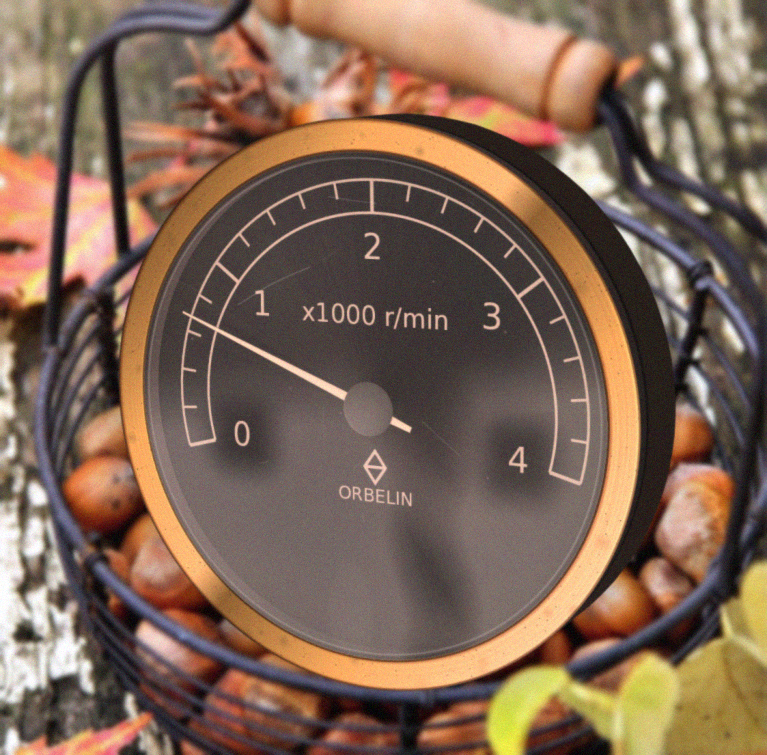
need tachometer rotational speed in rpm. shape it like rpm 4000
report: rpm 700
